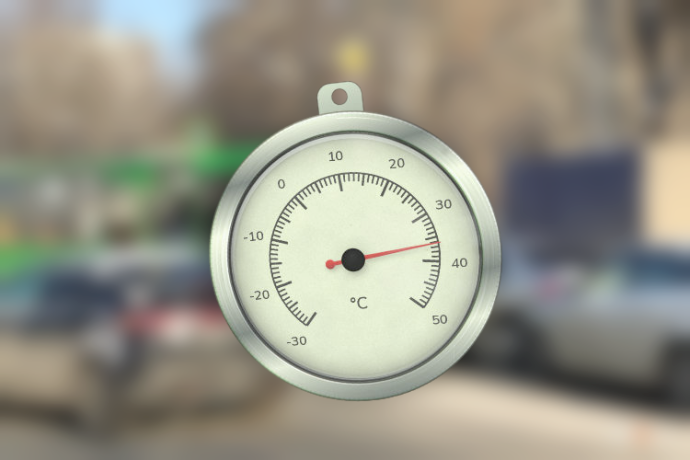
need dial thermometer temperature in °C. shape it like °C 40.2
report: °C 36
